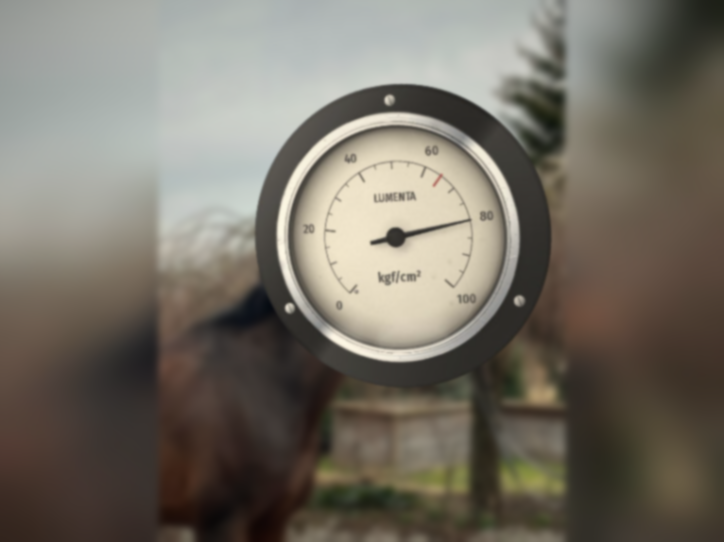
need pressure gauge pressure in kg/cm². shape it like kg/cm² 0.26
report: kg/cm² 80
